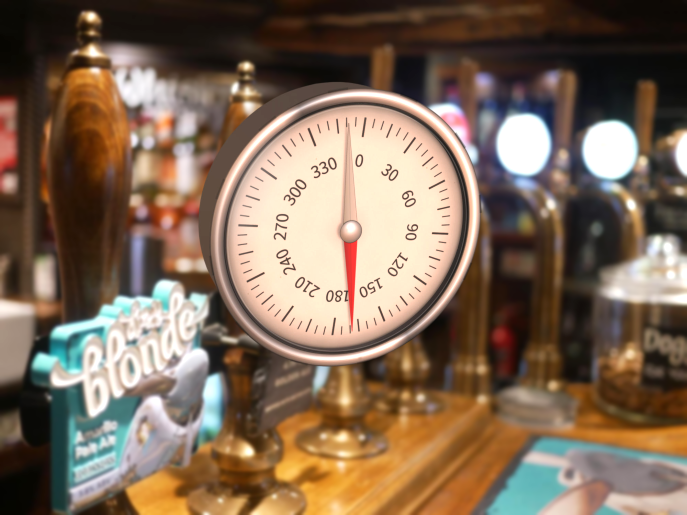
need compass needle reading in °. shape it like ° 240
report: ° 170
